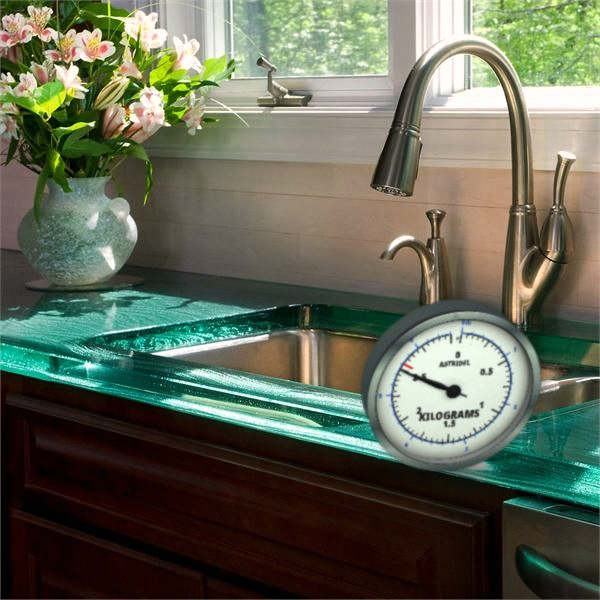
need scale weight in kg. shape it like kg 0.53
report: kg 2.5
